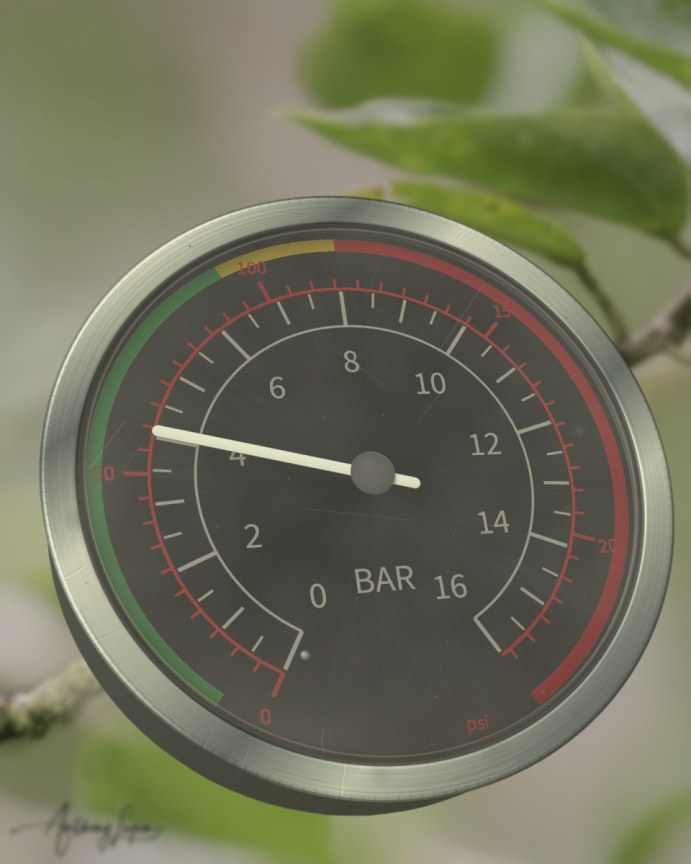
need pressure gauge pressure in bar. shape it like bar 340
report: bar 4
